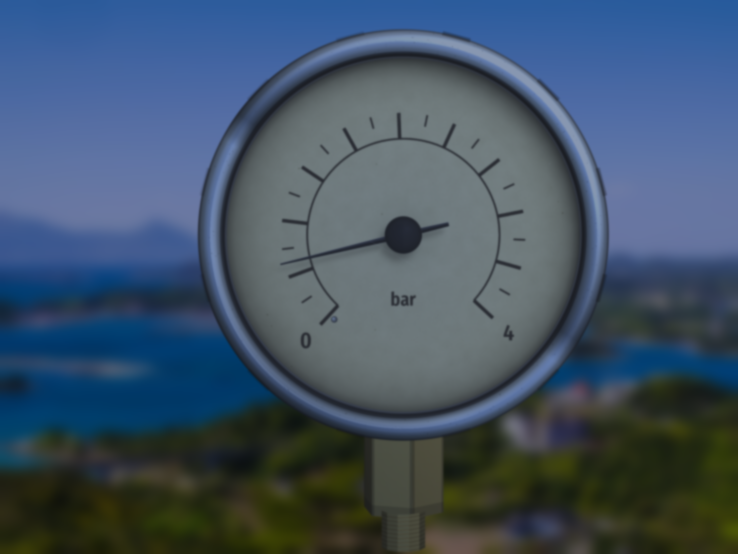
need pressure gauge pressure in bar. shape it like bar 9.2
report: bar 0.5
